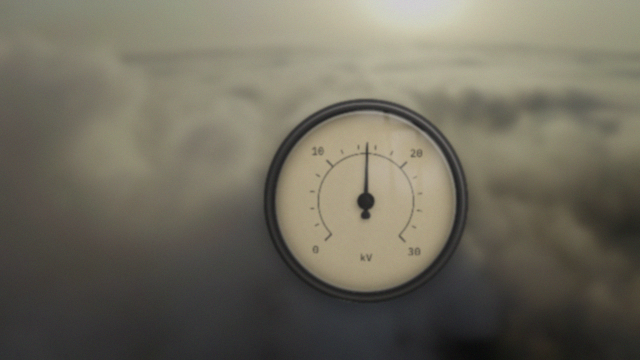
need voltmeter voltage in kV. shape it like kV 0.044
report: kV 15
